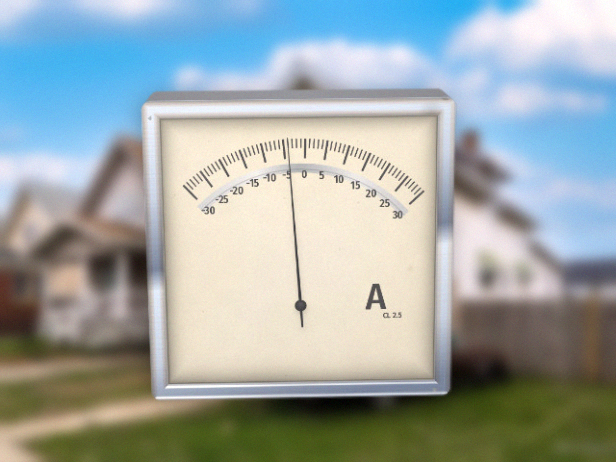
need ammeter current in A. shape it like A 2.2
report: A -4
